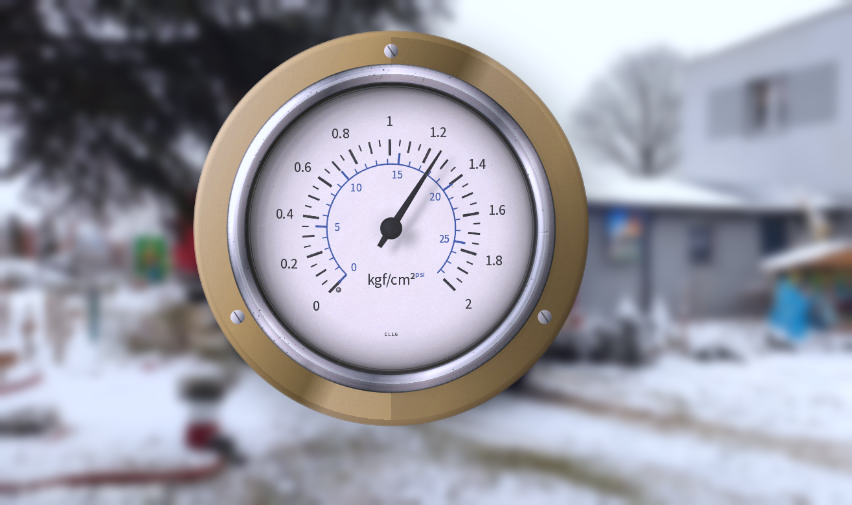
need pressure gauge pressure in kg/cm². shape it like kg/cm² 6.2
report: kg/cm² 1.25
